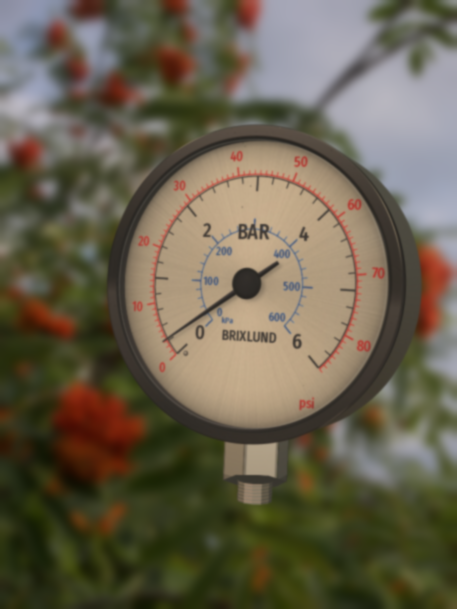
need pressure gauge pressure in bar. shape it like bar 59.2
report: bar 0.2
